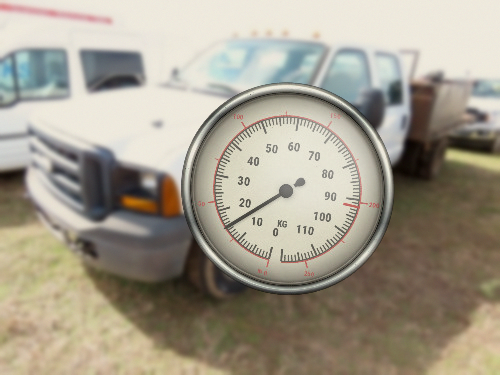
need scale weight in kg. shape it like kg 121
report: kg 15
